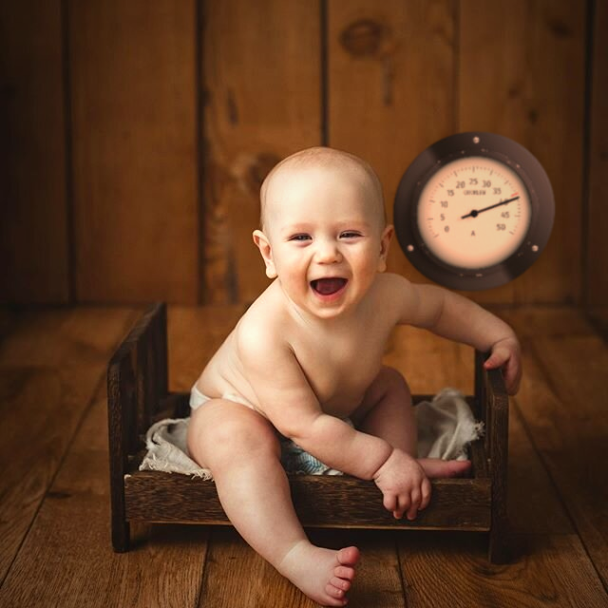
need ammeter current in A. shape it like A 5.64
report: A 40
